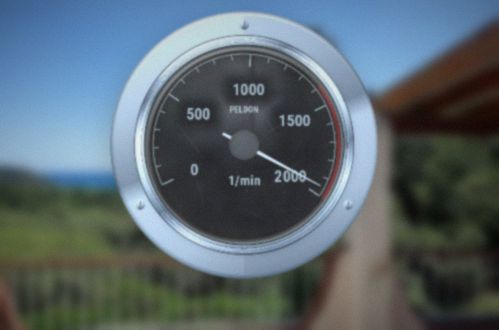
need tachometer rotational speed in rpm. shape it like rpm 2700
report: rpm 1950
